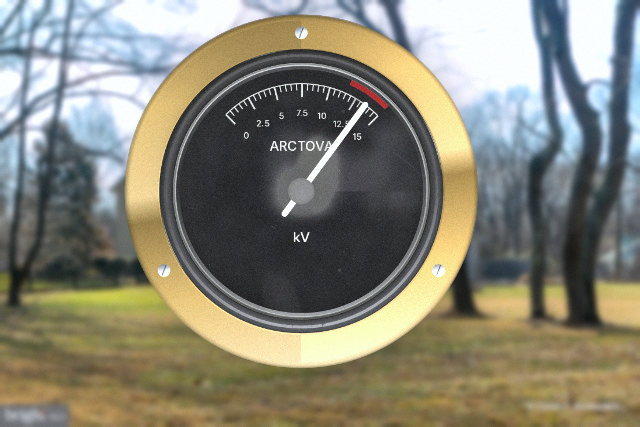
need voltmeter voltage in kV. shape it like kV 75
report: kV 13.5
